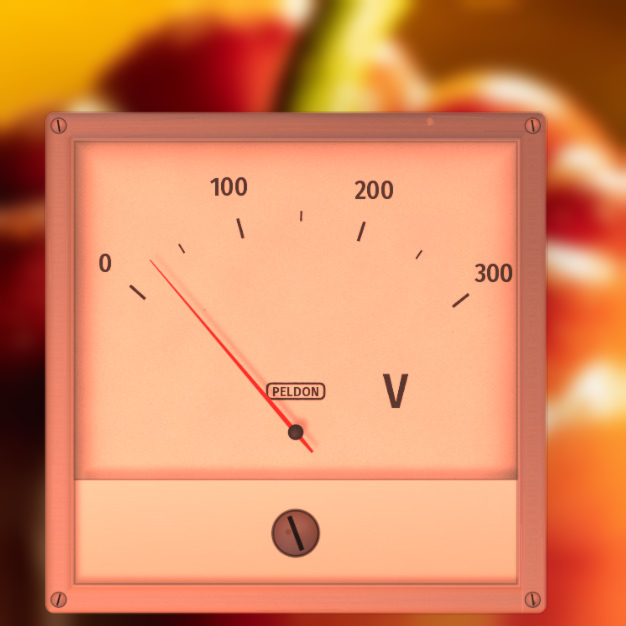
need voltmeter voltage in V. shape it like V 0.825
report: V 25
